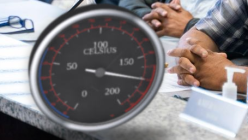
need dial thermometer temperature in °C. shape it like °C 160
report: °C 170
